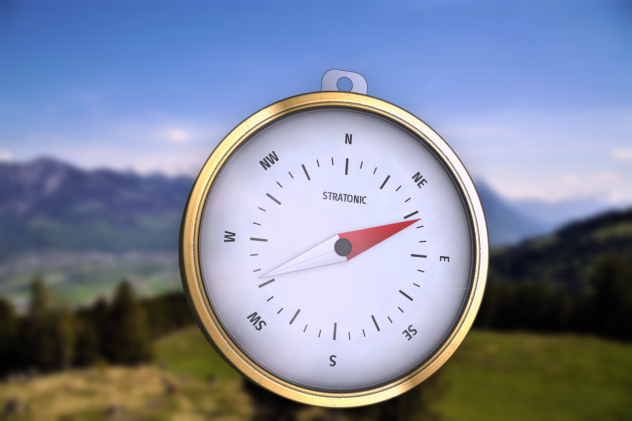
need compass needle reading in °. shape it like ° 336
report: ° 65
